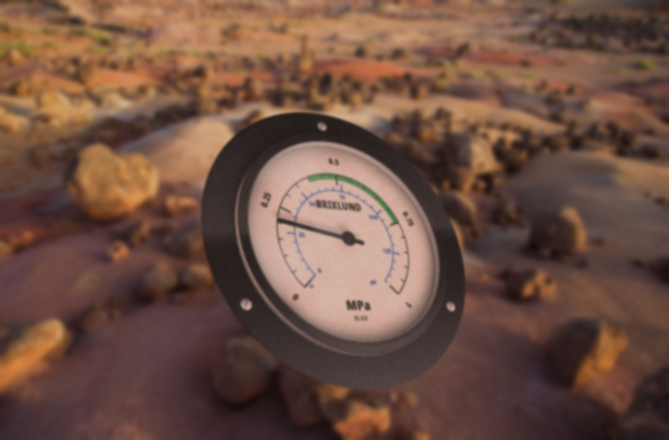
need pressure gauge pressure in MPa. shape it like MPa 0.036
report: MPa 0.2
